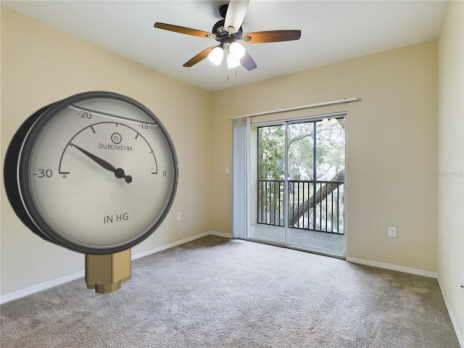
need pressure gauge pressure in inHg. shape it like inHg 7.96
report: inHg -25
